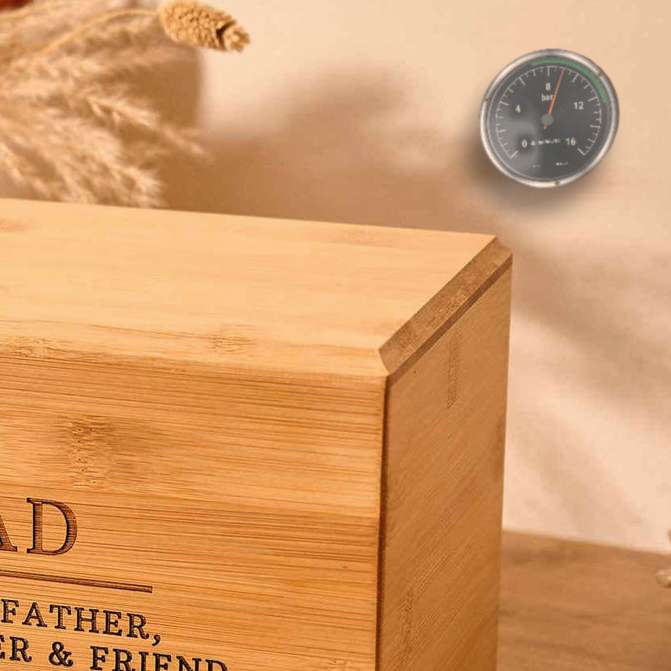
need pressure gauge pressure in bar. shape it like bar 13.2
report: bar 9
